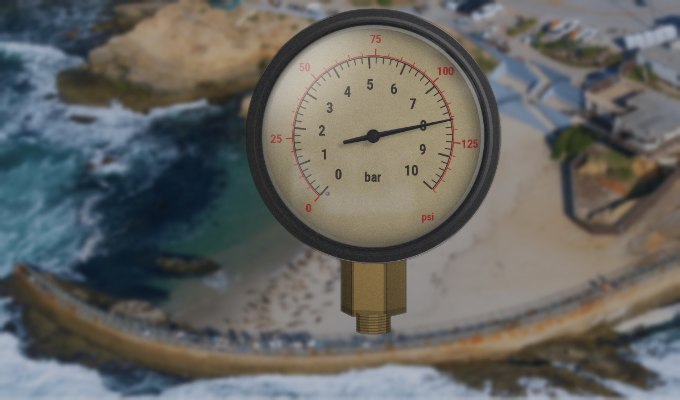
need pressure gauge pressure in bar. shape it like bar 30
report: bar 8
